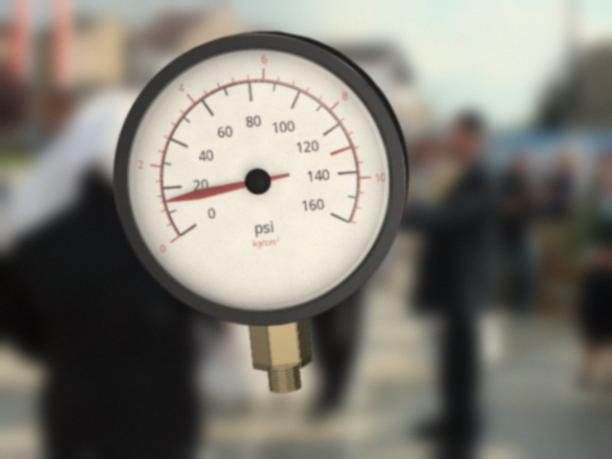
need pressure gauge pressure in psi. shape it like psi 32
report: psi 15
